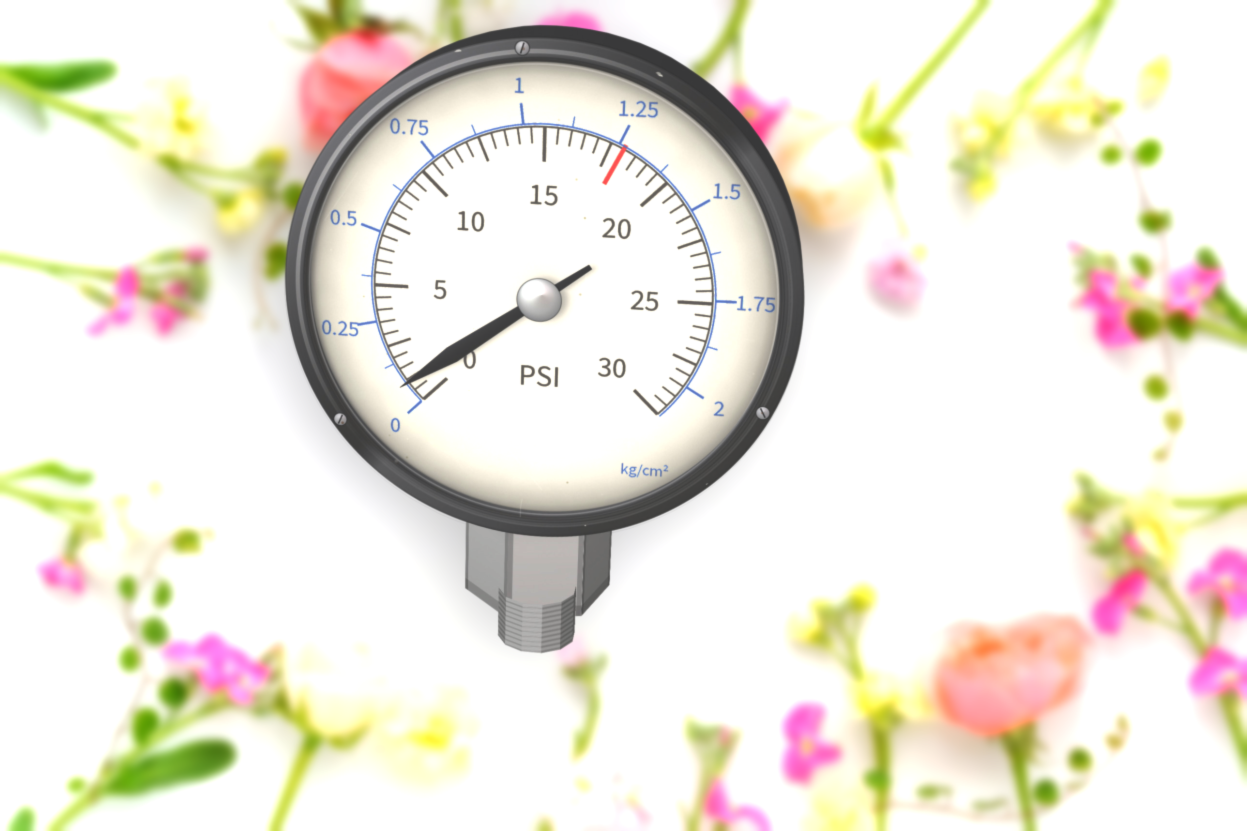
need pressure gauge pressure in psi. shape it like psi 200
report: psi 1
